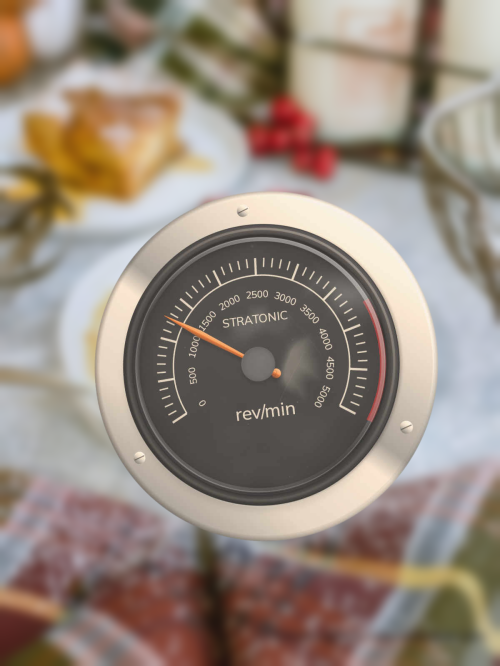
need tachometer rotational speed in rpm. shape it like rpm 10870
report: rpm 1250
